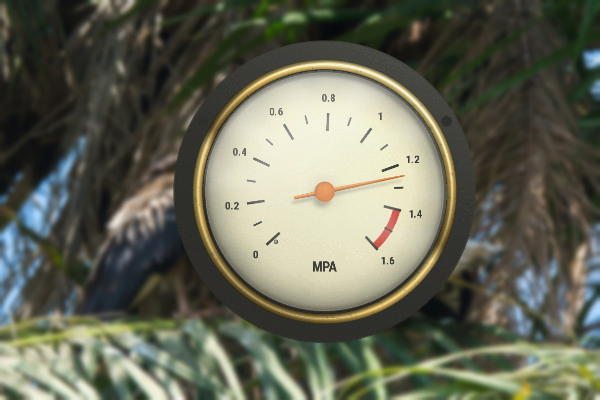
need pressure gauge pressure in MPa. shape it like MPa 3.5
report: MPa 1.25
